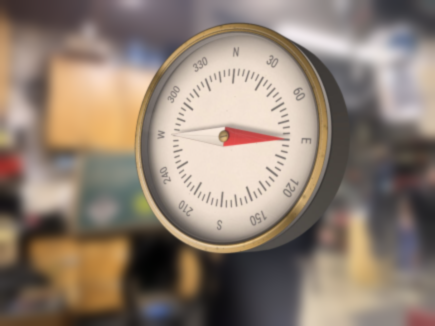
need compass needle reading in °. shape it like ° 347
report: ° 90
